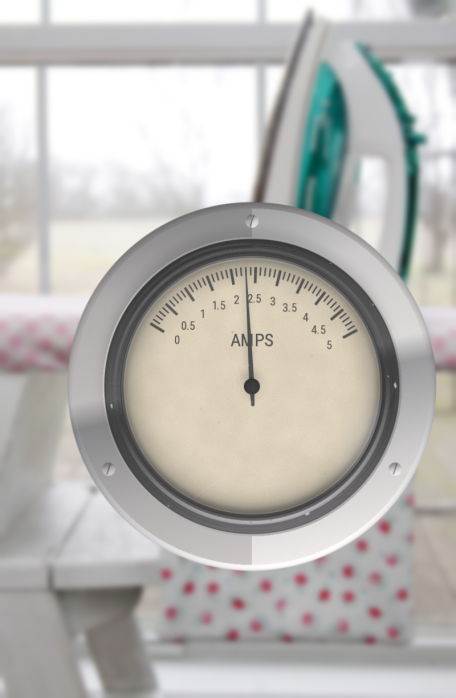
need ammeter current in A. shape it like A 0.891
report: A 2.3
